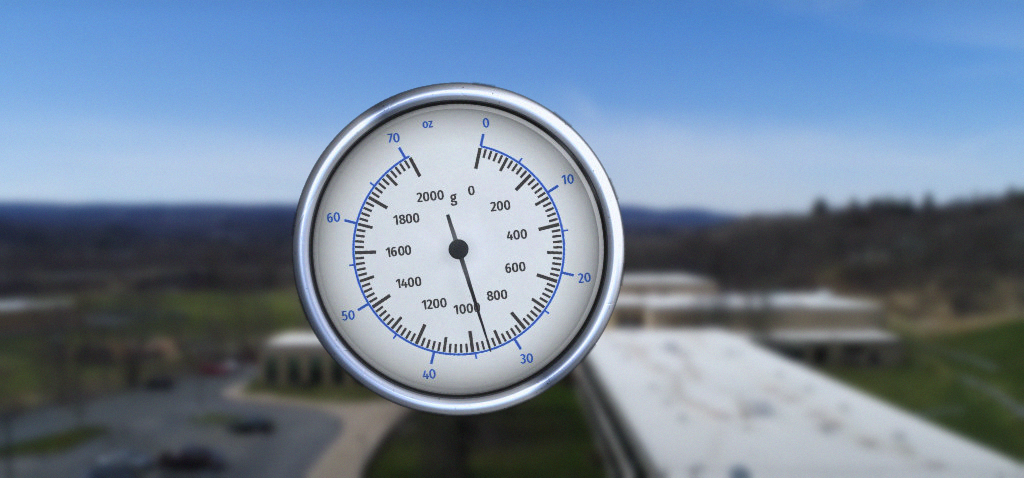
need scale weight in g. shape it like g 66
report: g 940
